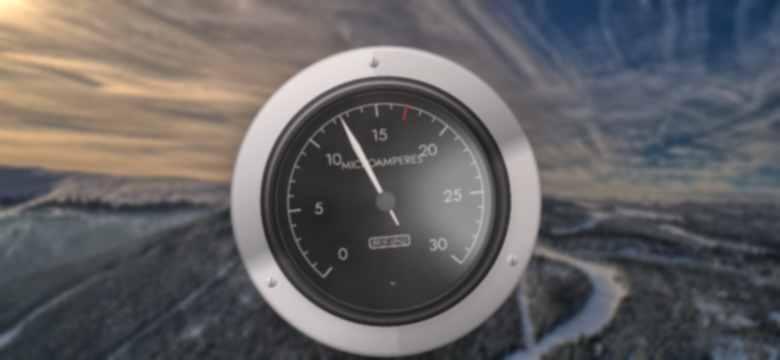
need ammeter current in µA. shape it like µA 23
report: µA 12.5
